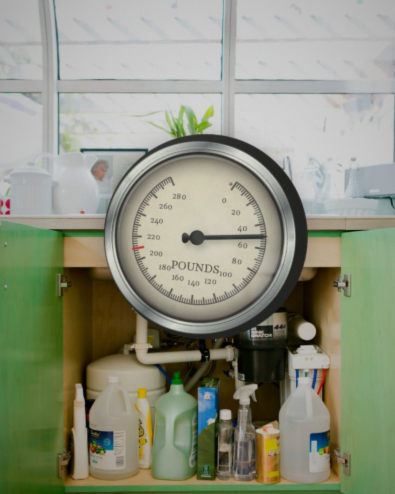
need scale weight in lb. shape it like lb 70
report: lb 50
